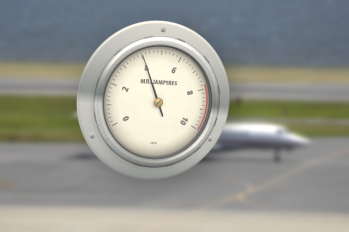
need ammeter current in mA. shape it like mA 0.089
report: mA 4
